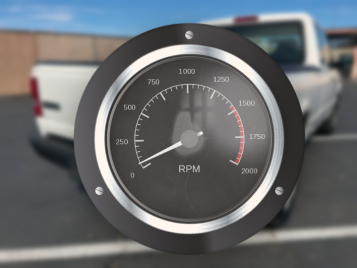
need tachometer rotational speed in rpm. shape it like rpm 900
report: rpm 50
